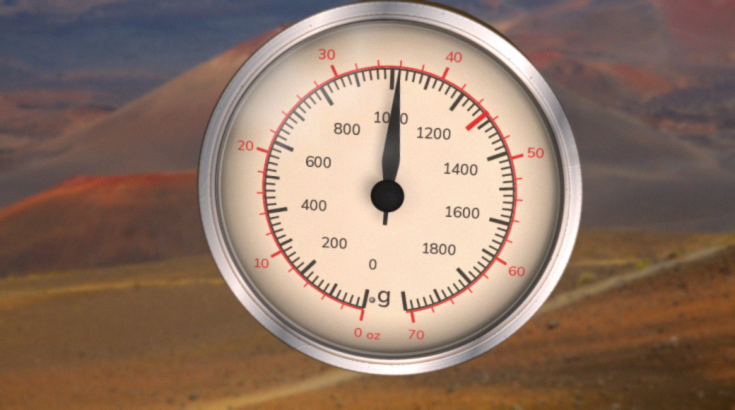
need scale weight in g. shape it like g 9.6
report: g 1020
